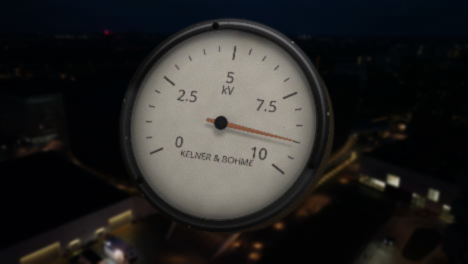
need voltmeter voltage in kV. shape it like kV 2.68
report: kV 9
